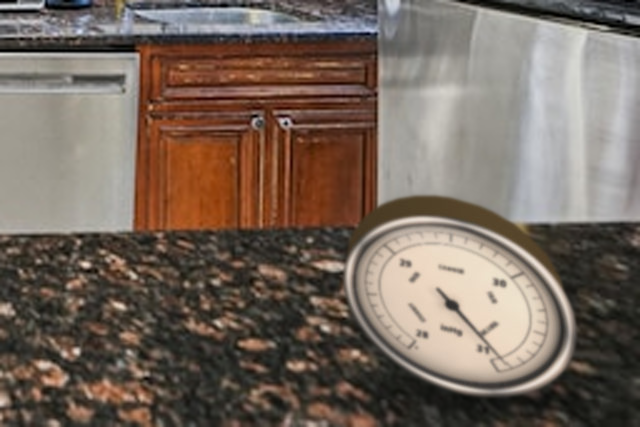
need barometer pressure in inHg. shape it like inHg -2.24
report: inHg 30.9
